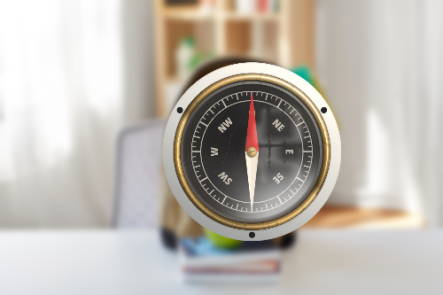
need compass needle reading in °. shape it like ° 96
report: ° 0
